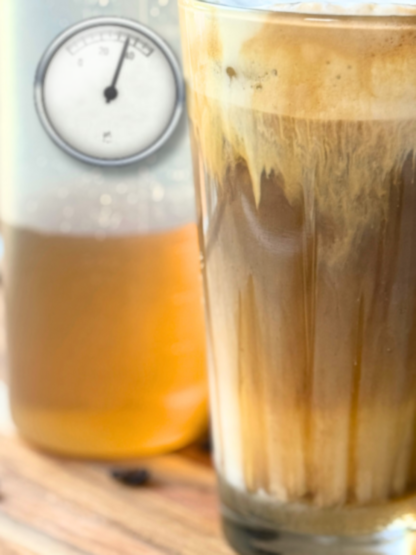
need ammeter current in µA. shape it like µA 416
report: µA 35
